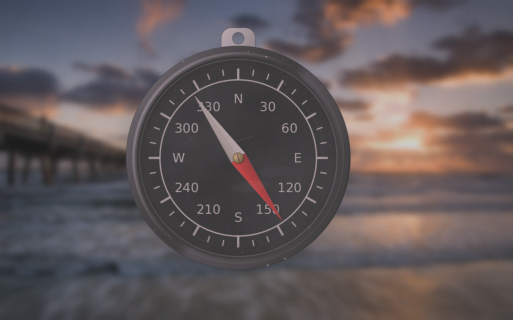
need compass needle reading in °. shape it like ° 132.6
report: ° 145
